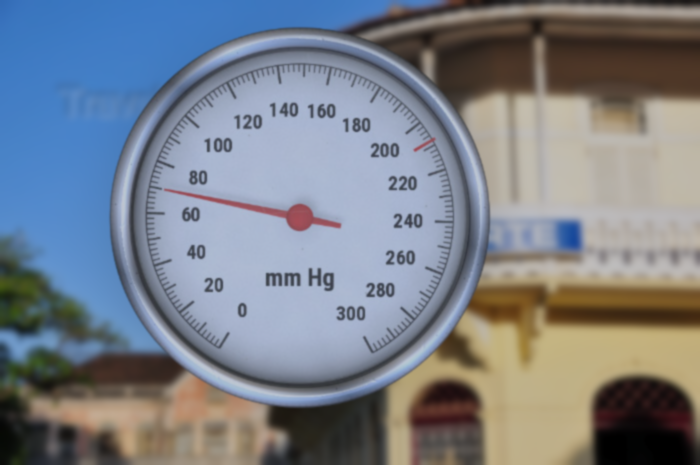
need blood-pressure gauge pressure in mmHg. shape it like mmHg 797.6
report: mmHg 70
